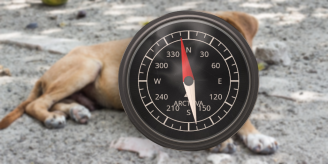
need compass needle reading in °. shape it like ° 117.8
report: ° 350
